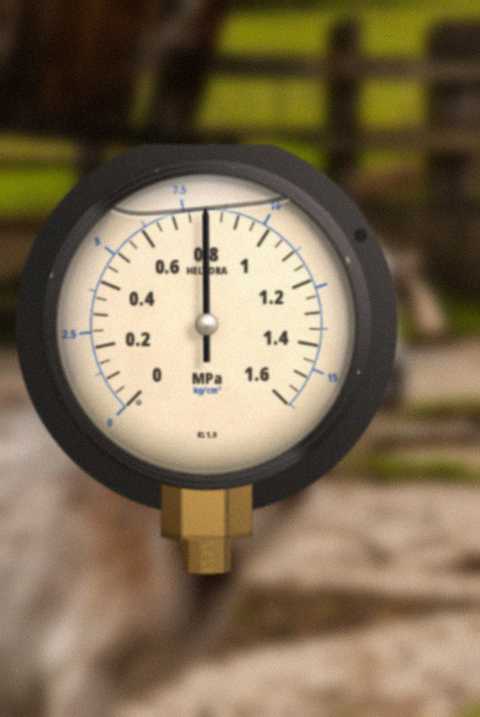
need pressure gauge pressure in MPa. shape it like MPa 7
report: MPa 0.8
